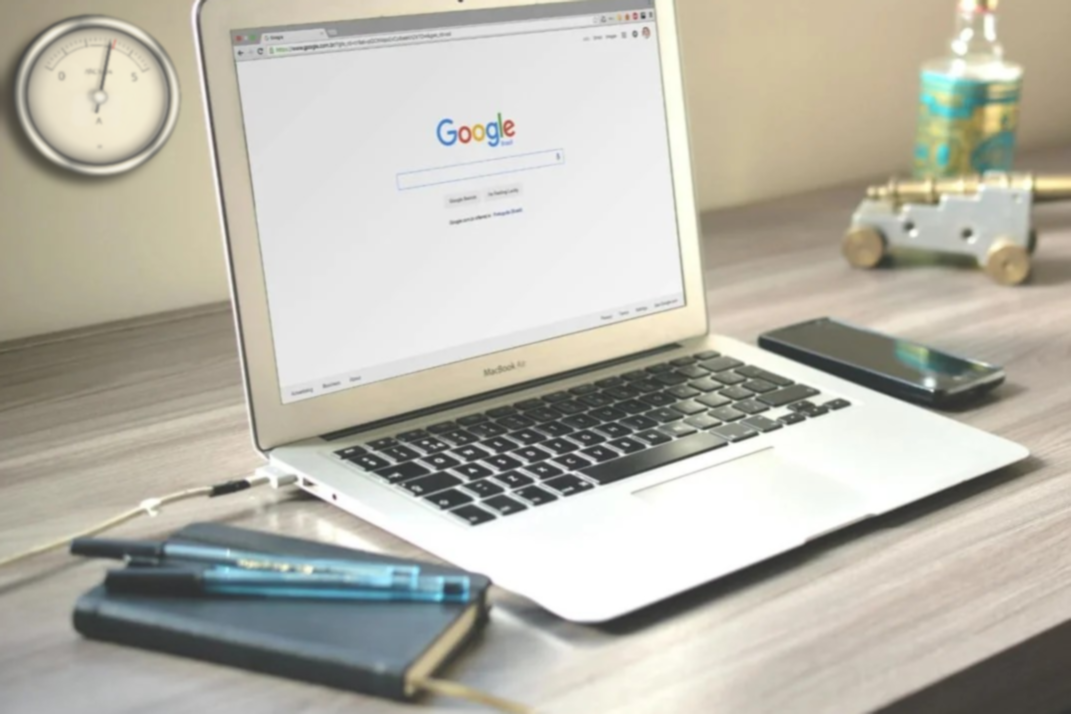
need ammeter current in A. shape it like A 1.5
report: A 3
